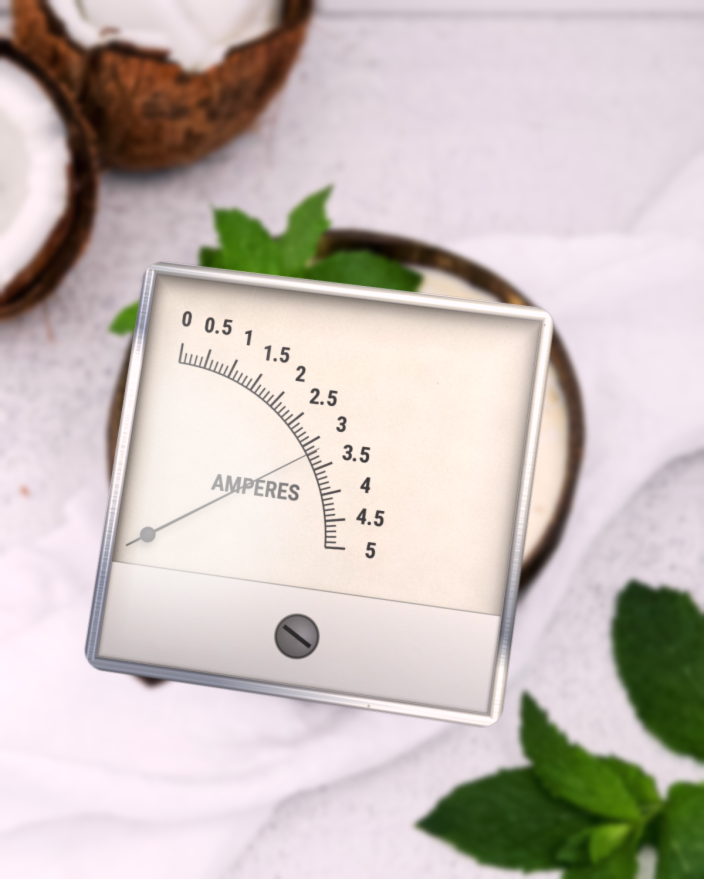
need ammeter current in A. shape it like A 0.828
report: A 3.2
